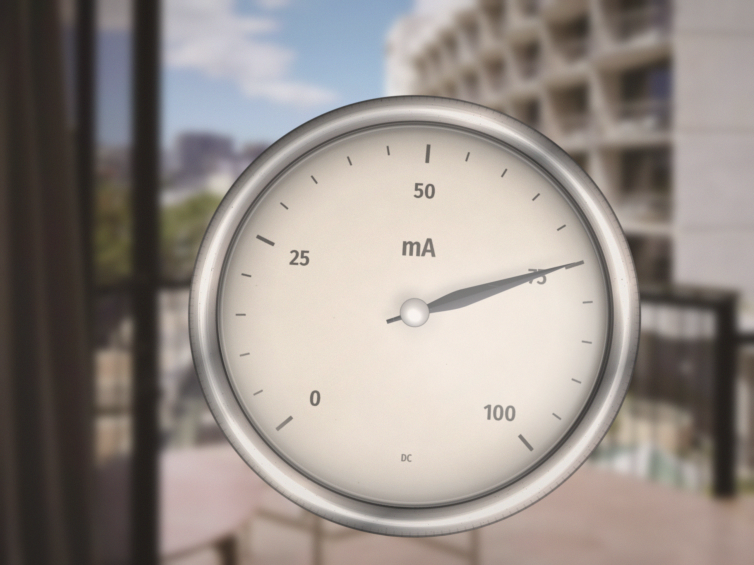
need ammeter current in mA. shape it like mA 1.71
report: mA 75
